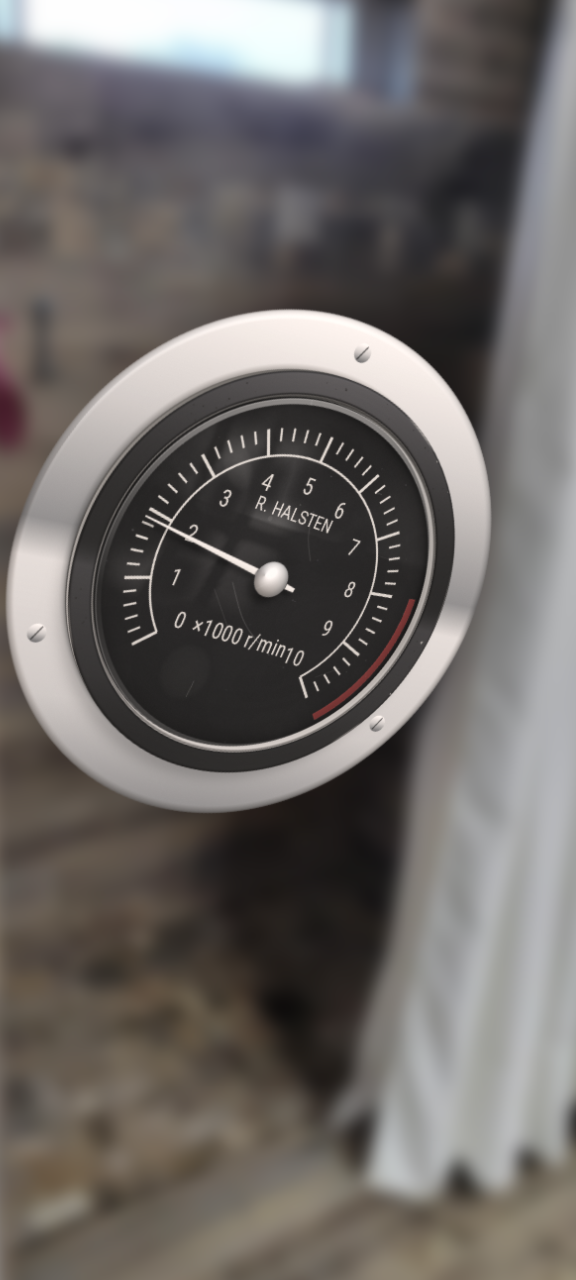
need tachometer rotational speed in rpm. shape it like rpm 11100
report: rpm 1900
